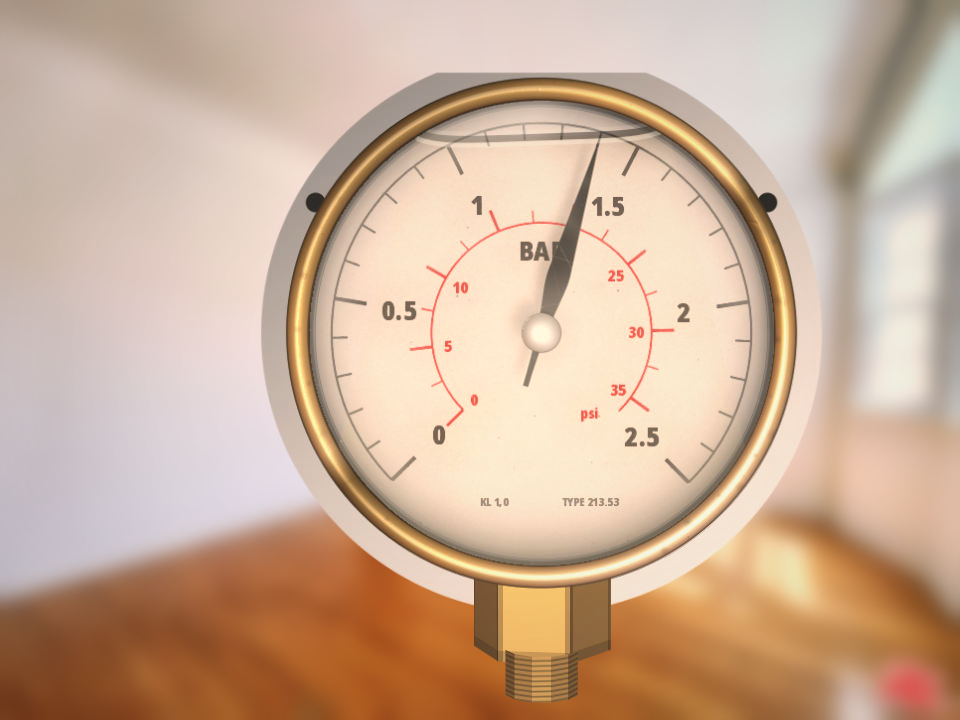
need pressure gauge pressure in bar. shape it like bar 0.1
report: bar 1.4
